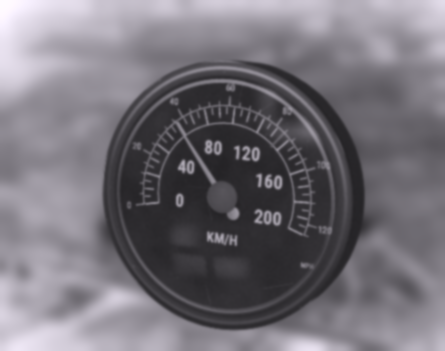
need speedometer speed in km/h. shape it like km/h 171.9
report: km/h 60
